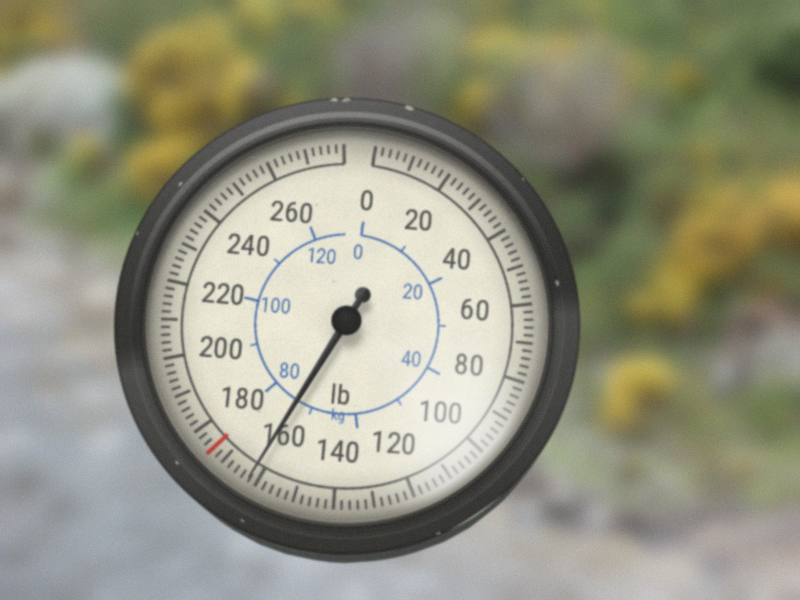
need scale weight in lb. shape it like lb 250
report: lb 162
